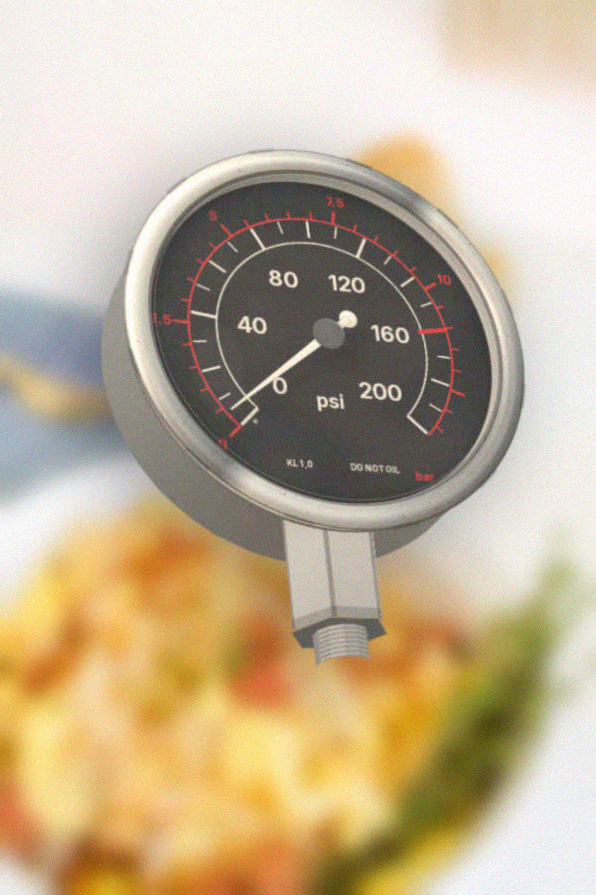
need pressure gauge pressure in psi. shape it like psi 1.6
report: psi 5
